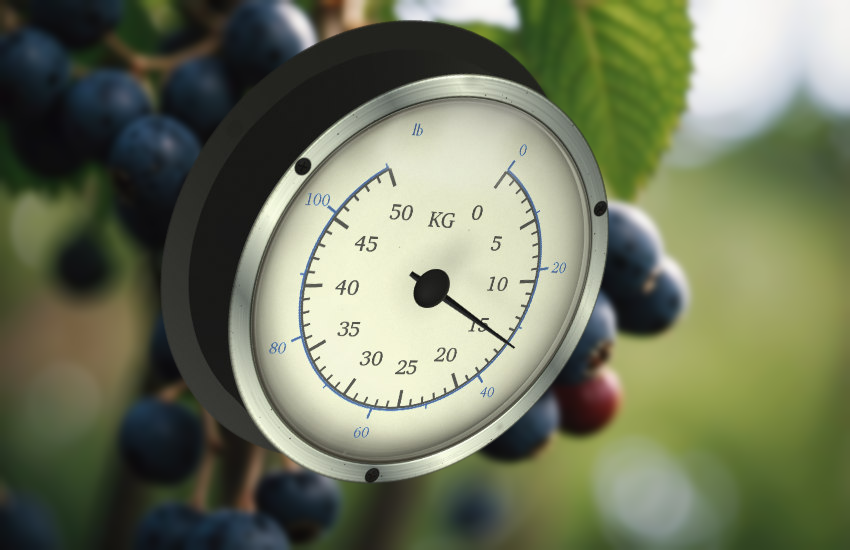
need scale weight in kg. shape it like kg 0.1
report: kg 15
